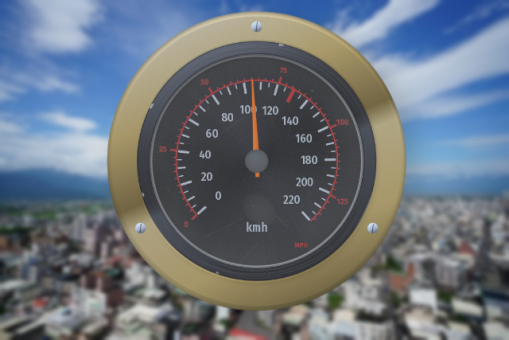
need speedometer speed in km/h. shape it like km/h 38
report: km/h 105
